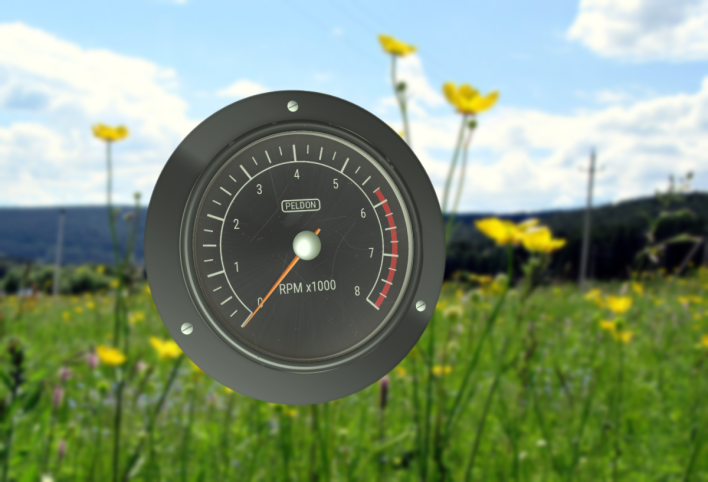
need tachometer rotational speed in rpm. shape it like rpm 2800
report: rpm 0
